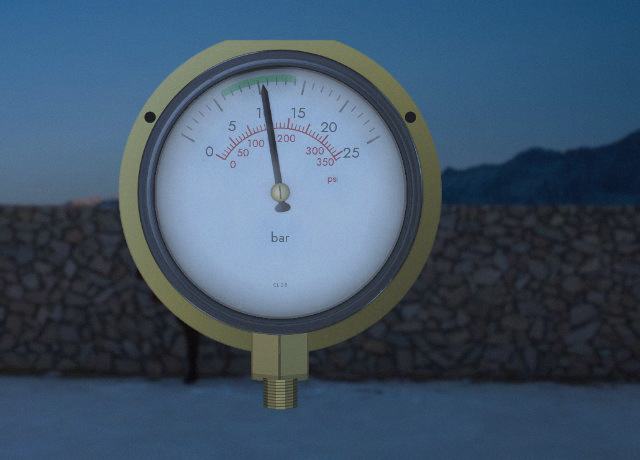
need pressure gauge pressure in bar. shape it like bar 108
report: bar 10.5
